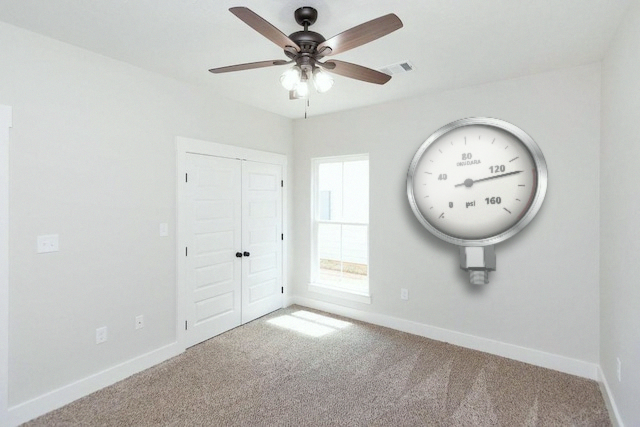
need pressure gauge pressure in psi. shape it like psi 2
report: psi 130
